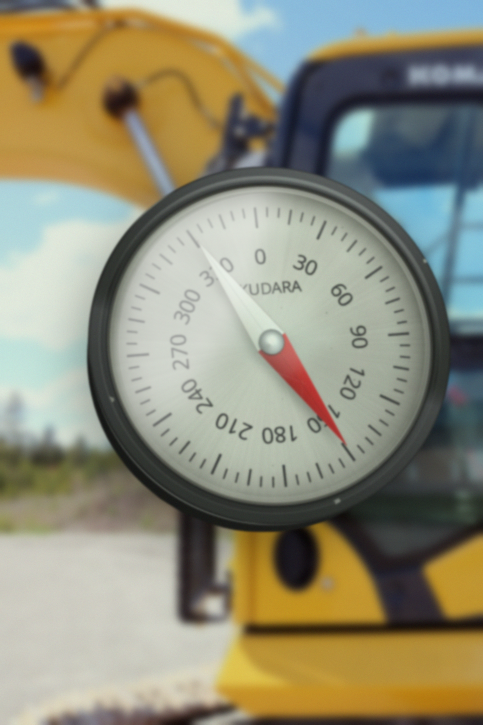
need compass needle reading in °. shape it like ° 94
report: ° 150
